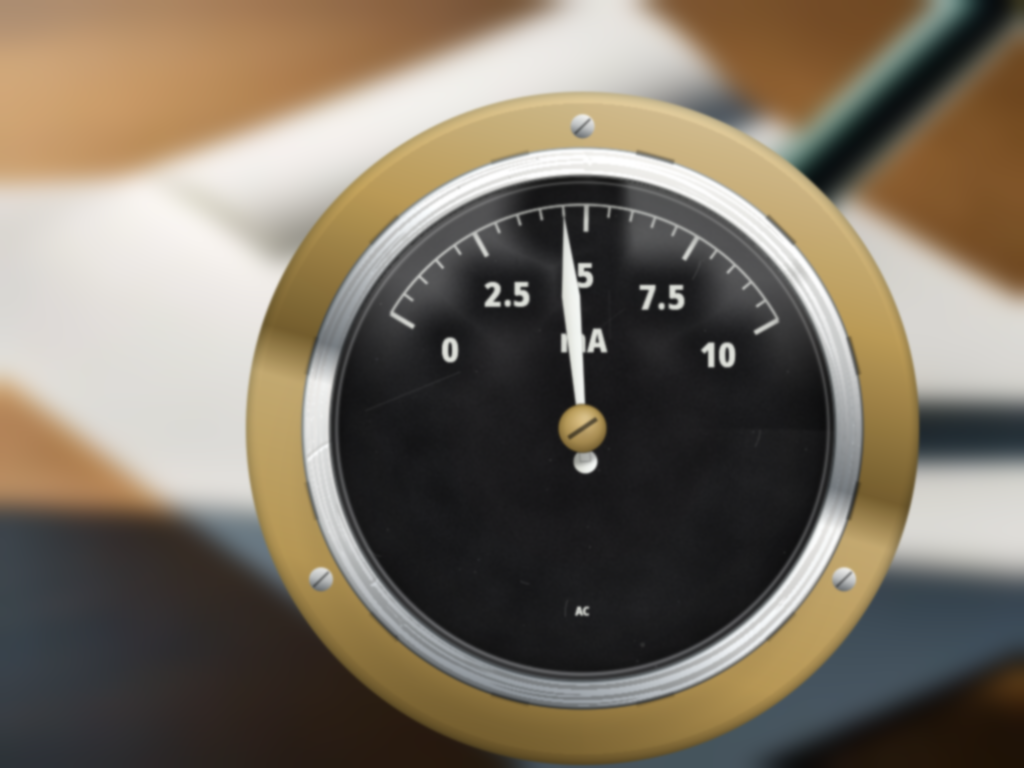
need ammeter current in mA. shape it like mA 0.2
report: mA 4.5
